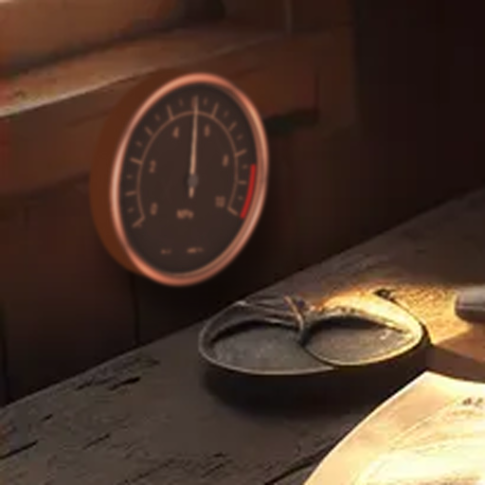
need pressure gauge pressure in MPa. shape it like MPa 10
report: MPa 5
